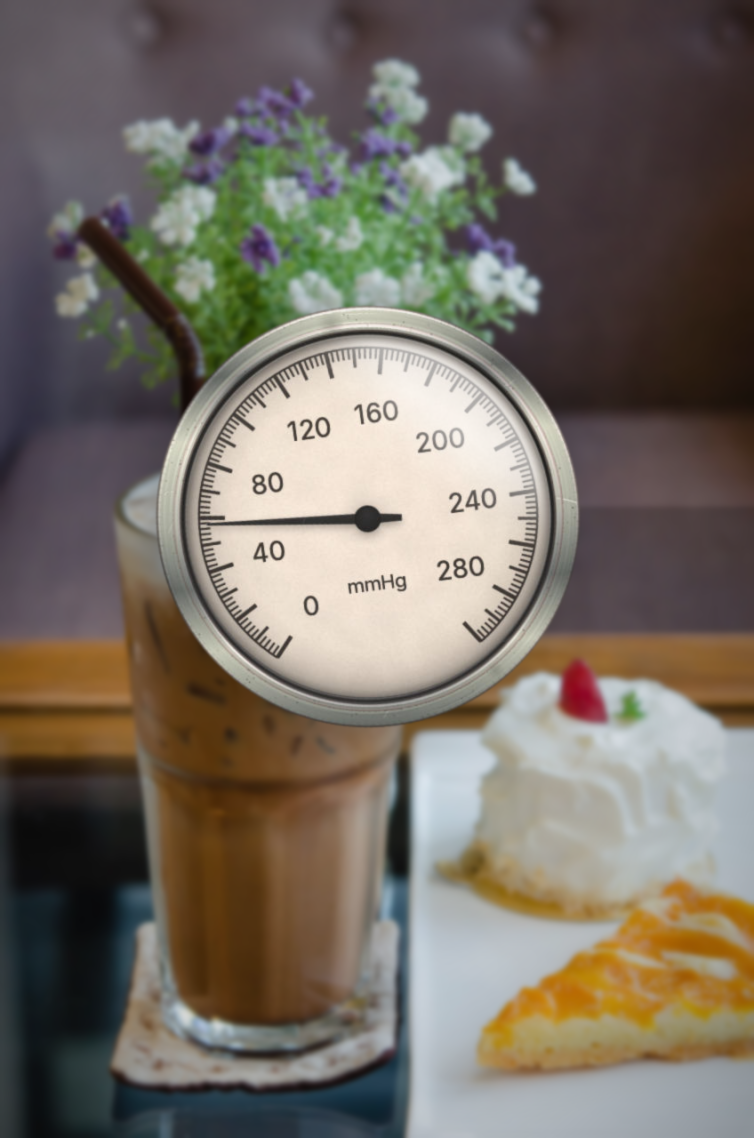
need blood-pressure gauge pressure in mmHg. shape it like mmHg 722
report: mmHg 58
